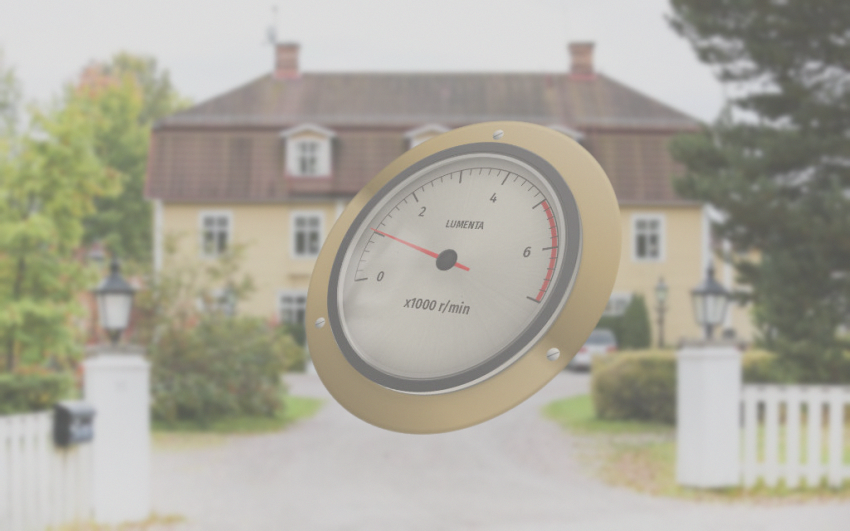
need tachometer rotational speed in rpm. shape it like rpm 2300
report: rpm 1000
